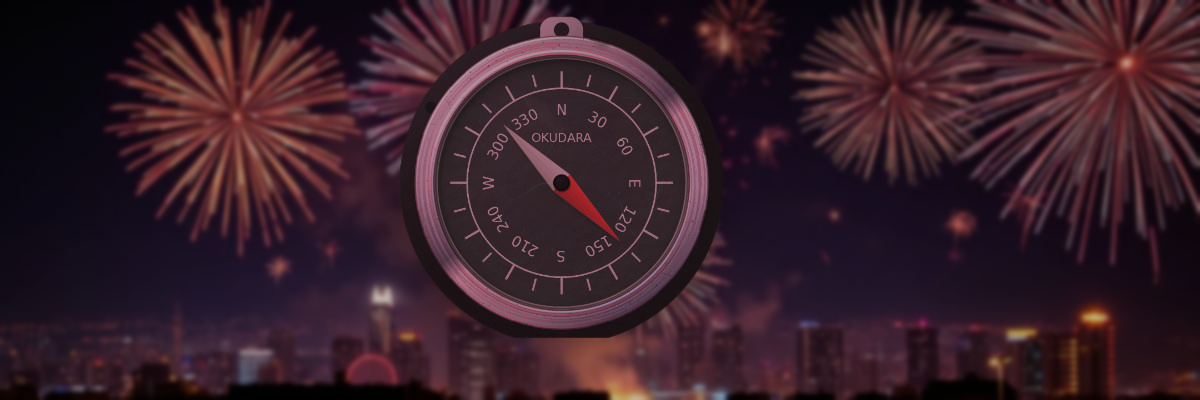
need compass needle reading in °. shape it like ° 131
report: ° 135
